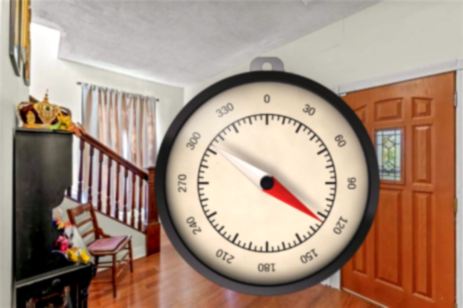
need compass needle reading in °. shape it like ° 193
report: ° 125
